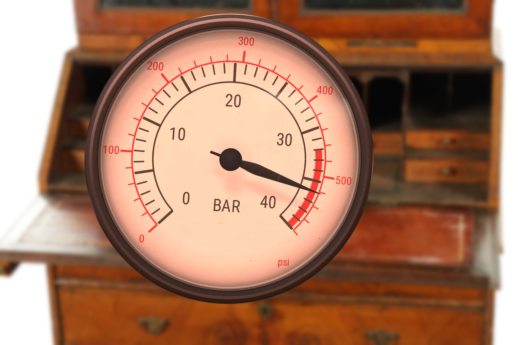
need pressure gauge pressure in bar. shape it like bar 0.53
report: bar 36
